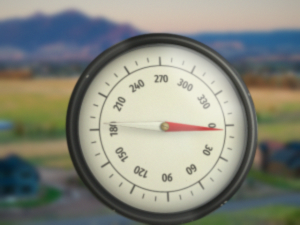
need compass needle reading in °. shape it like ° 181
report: ° 5
